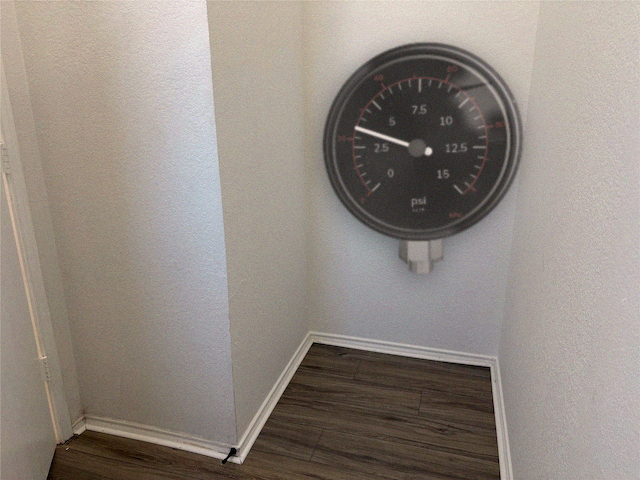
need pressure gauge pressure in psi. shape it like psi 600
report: psi 3.5
